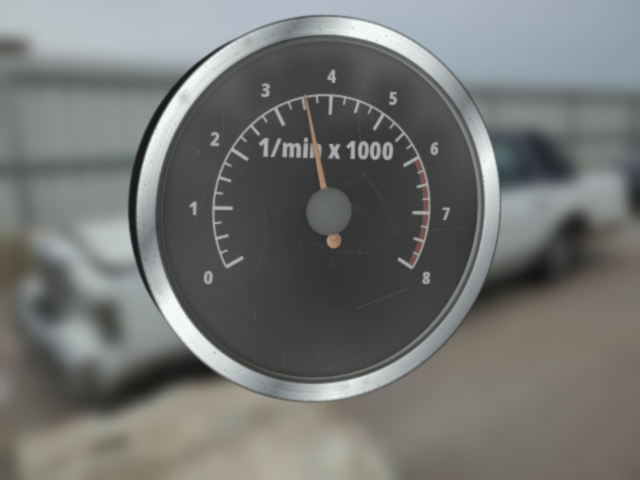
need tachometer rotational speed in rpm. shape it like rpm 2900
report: rpm 3500
